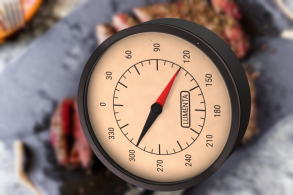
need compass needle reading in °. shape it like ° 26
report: ° 120
